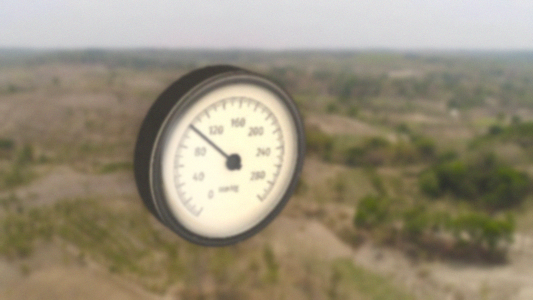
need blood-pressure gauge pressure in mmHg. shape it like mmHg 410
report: mmHg 100
